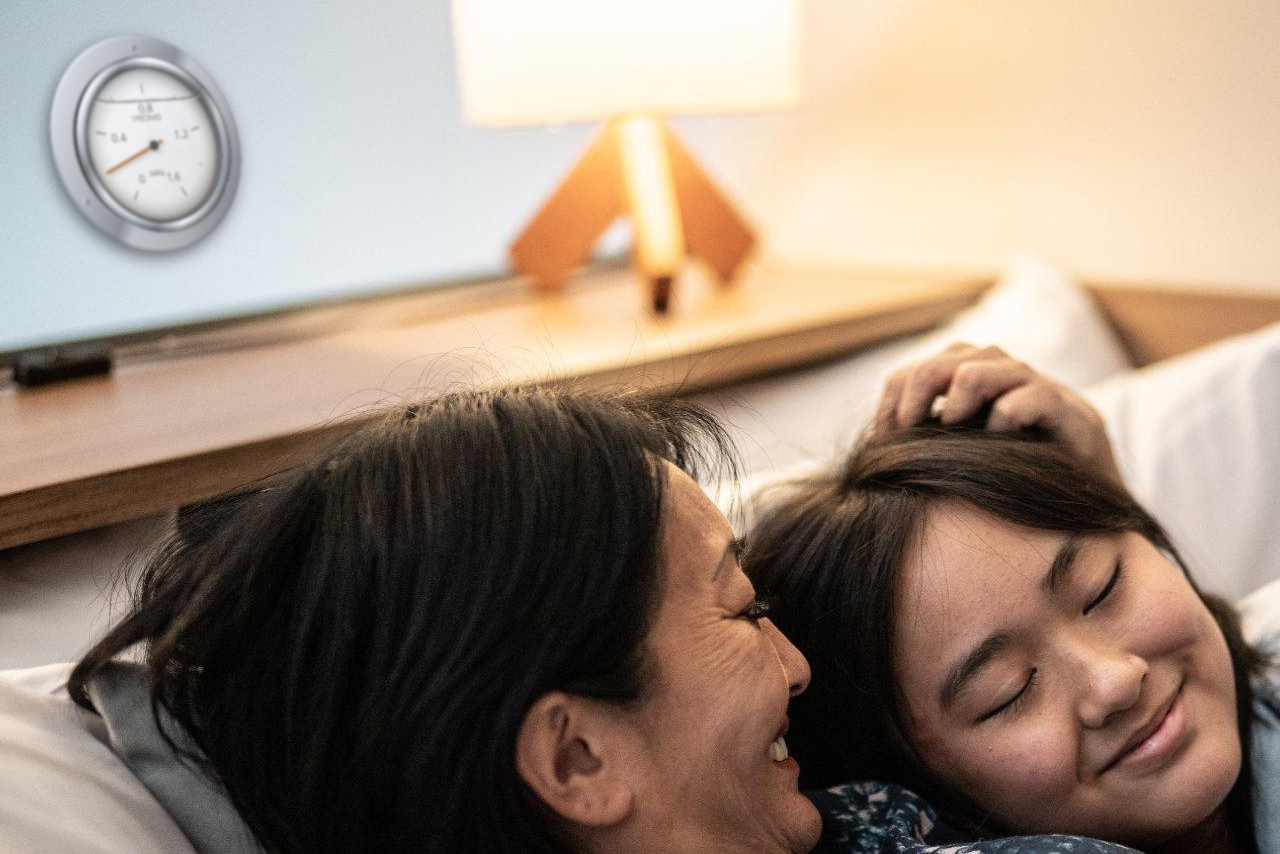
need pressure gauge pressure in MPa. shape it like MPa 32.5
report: MPa 0.2
